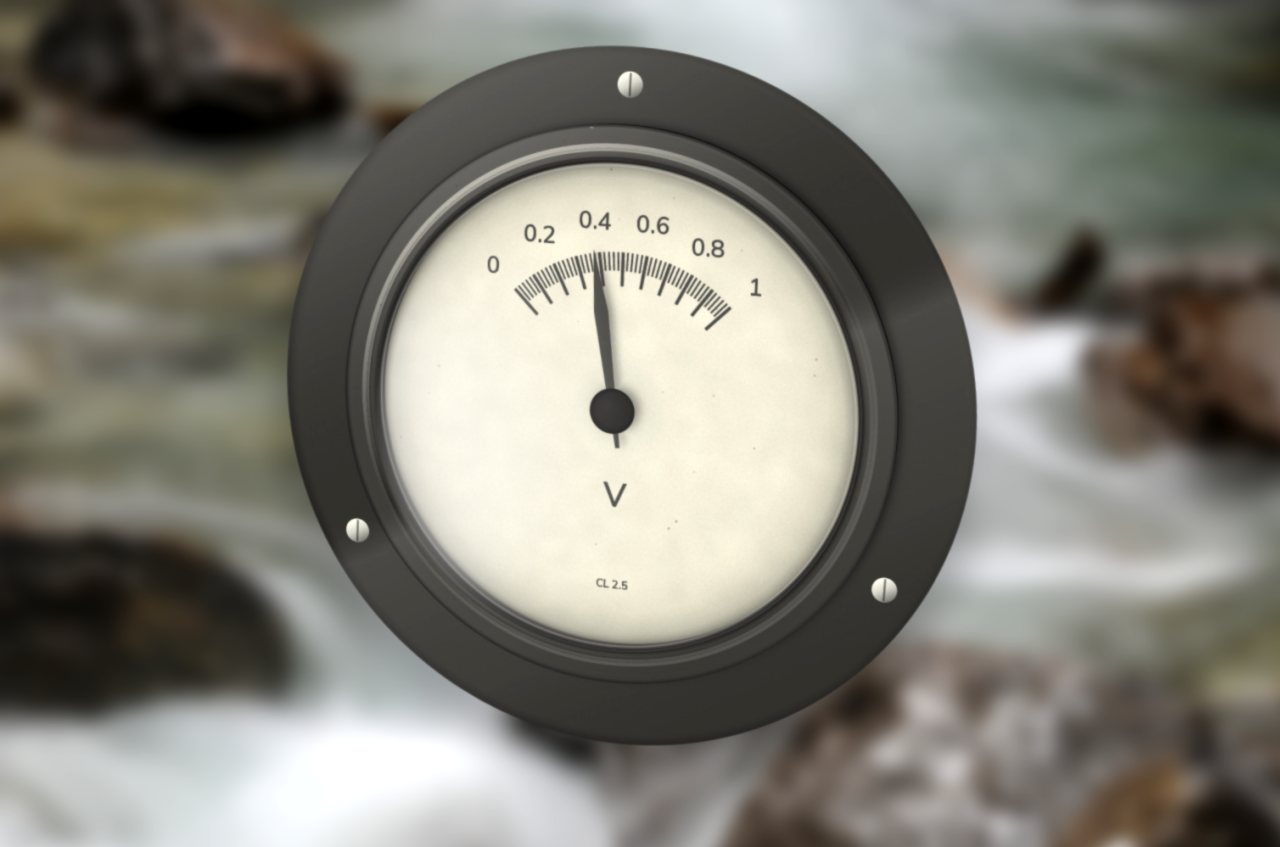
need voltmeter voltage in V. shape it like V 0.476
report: V 0.4
